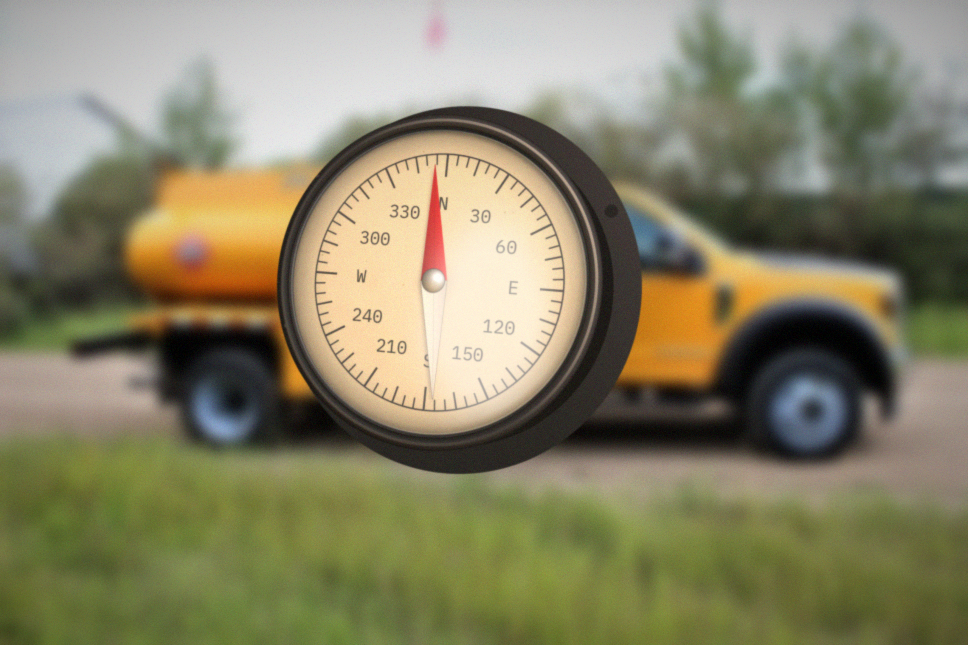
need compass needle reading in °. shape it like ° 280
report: ° 355
